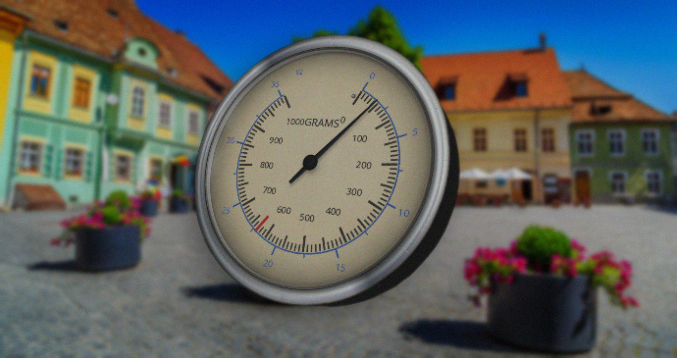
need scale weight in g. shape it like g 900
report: g 50
